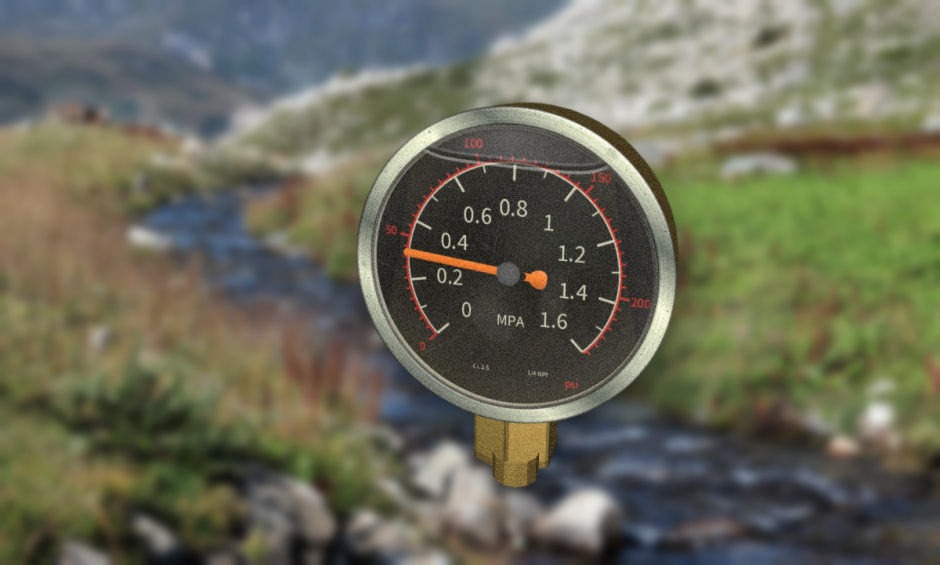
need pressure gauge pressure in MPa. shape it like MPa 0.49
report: MPa 0.3
